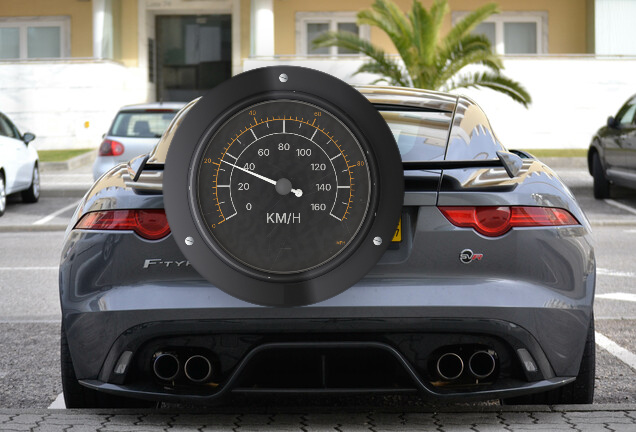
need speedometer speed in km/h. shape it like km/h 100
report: km/h 35
